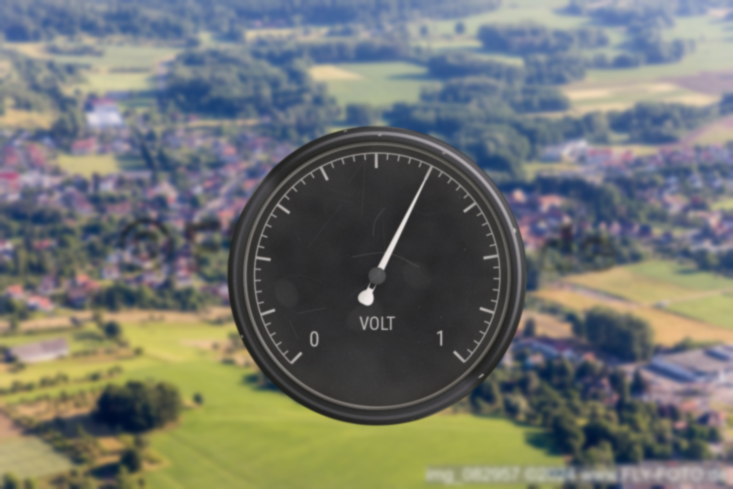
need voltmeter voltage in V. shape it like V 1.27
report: V 0.6
